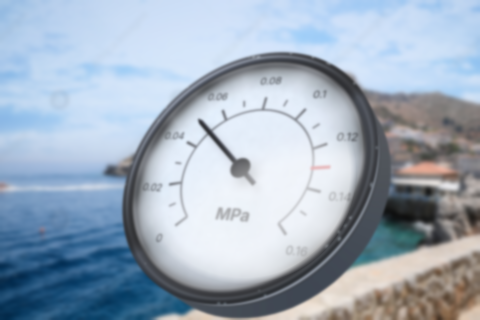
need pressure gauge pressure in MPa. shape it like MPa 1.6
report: MPa 0.05
